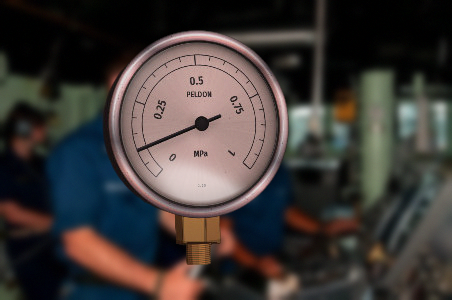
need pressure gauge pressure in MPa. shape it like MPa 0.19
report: MPa 0.1
